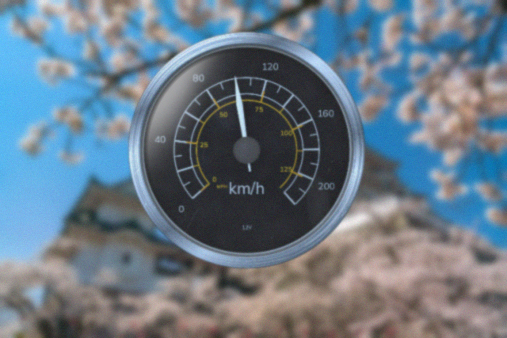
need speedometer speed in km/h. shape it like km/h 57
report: km/h 100
